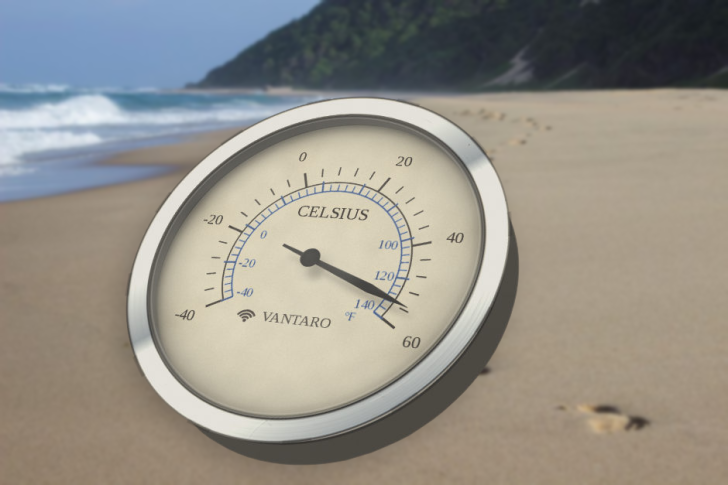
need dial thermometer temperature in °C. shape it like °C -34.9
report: °C 56
